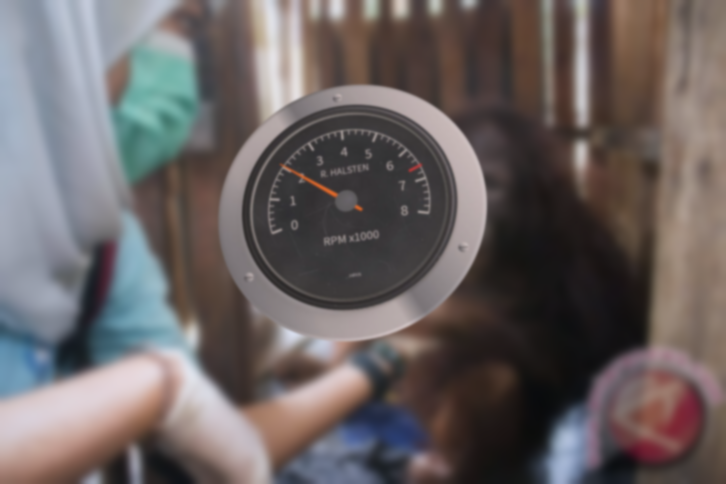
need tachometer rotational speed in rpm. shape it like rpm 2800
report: rpm 2000
